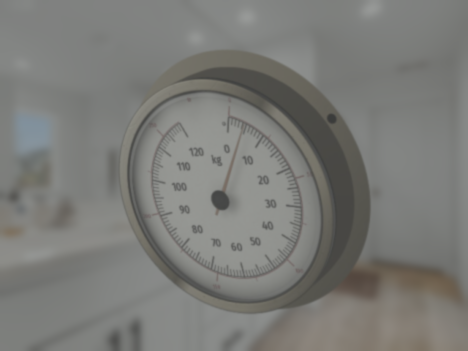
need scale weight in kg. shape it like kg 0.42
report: kg 5
